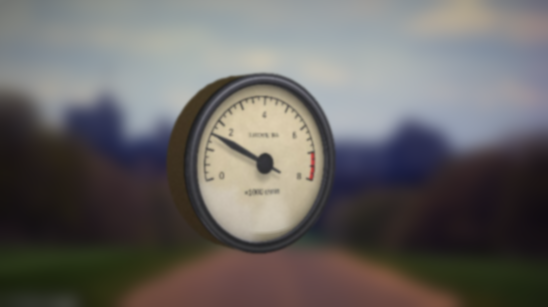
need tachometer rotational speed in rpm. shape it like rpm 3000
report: rpm 1500
